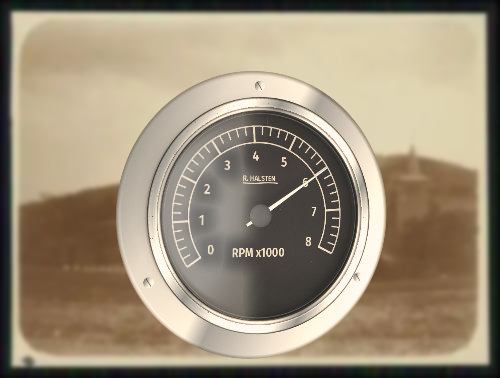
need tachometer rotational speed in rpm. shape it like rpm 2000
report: rpm 6000
